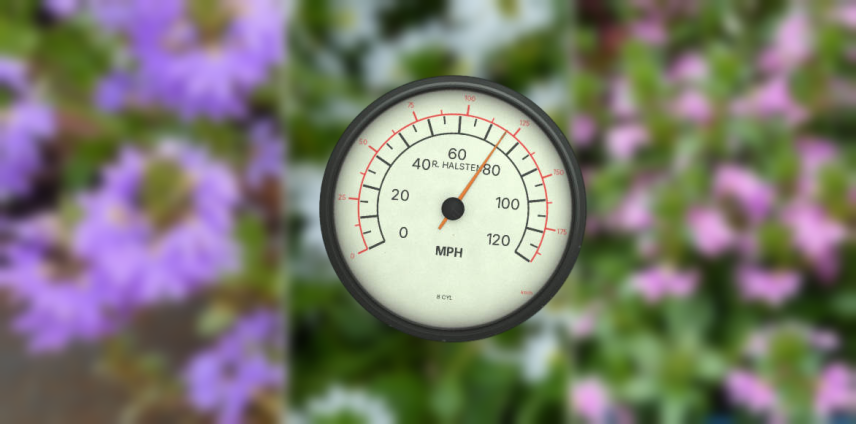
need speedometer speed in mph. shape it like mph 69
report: mph 75
